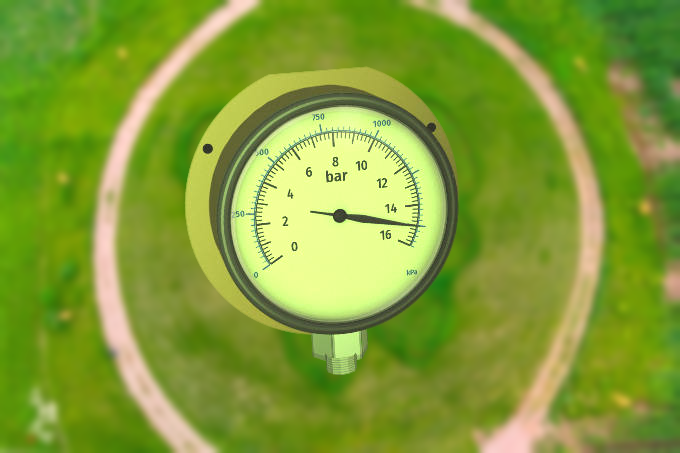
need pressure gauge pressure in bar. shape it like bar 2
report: bar 15
